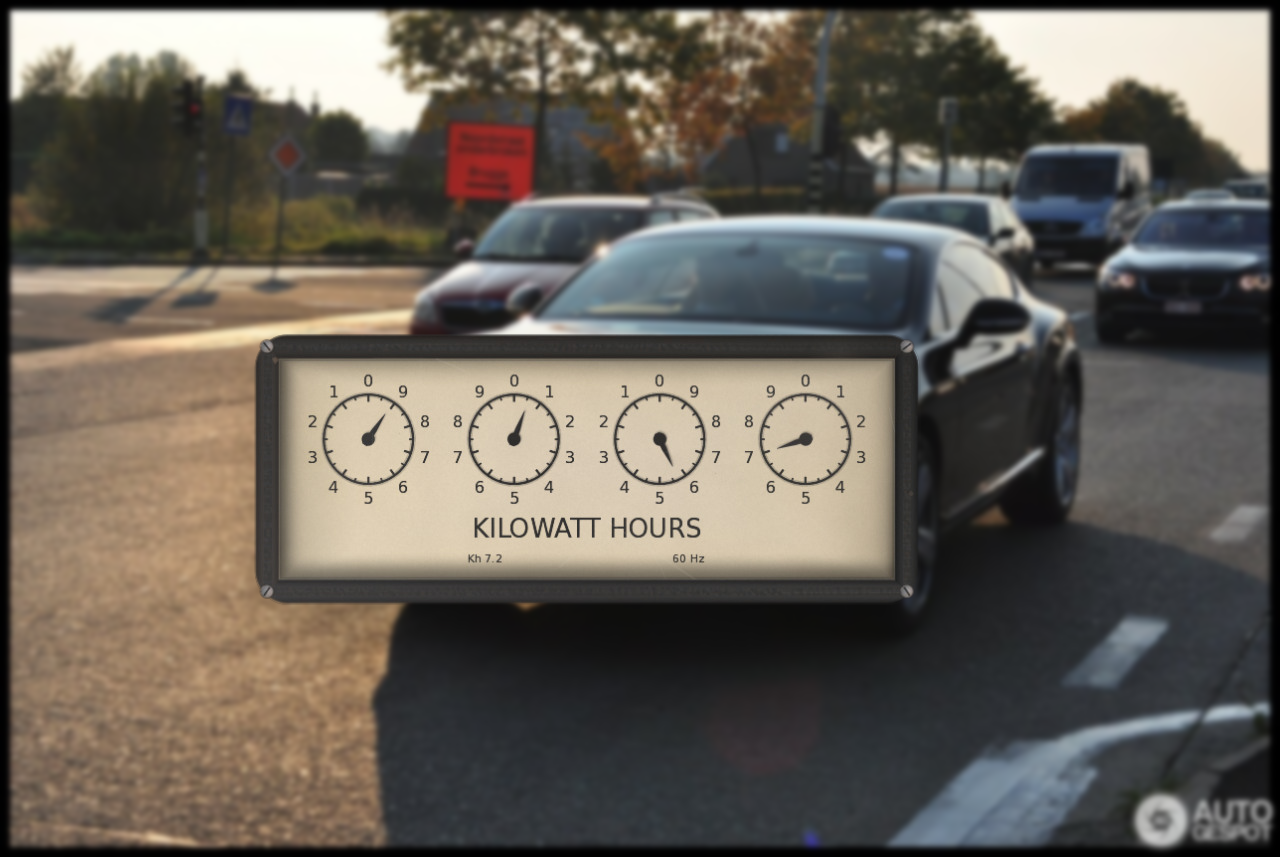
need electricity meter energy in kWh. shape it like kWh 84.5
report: kWh 9057
